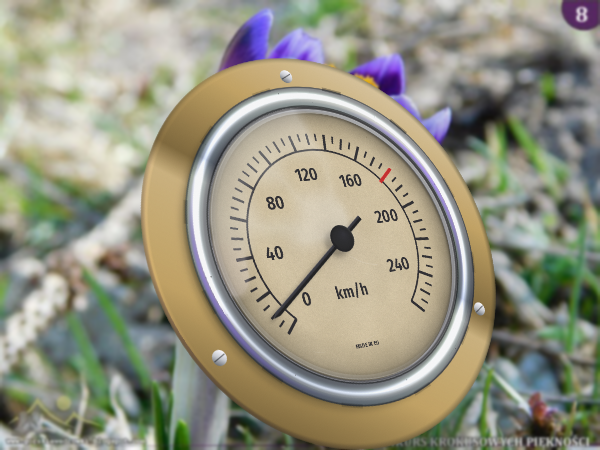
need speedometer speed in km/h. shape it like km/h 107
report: km/h 10
